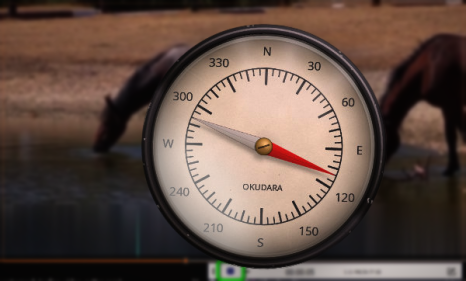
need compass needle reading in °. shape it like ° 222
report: ° 110
